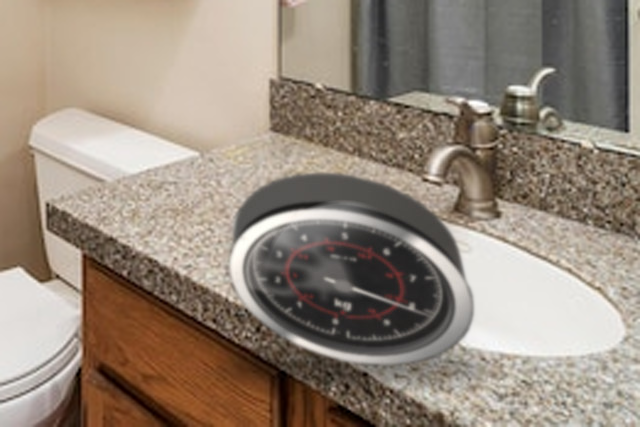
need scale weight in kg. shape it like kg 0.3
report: kg 8
